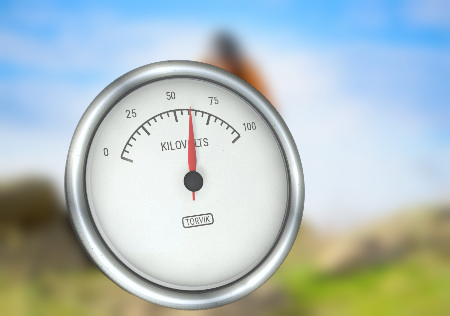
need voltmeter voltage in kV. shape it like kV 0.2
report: kV 60
